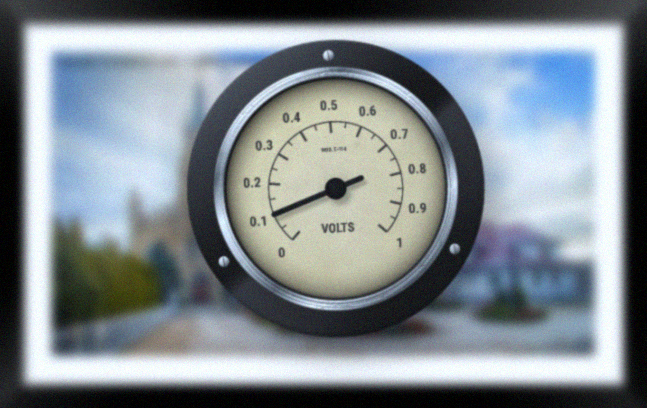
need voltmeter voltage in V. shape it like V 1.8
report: V 0.1
